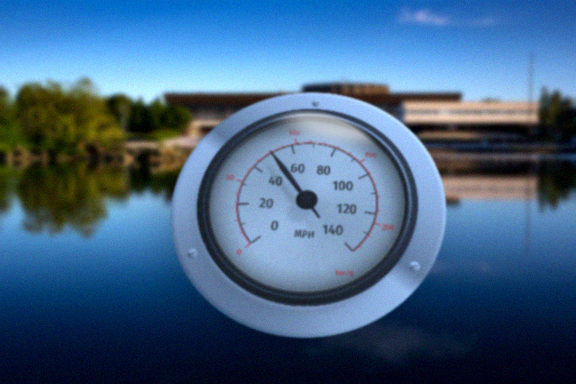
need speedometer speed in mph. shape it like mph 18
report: mph 50
